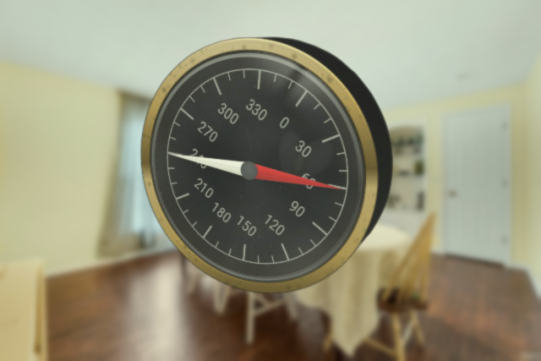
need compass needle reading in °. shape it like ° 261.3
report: ° 60
